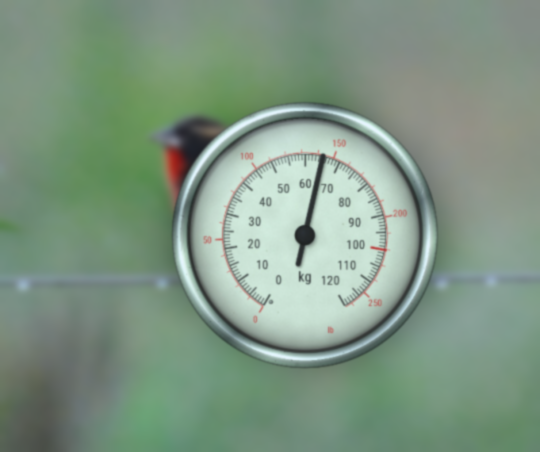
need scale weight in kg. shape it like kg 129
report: kg 65
